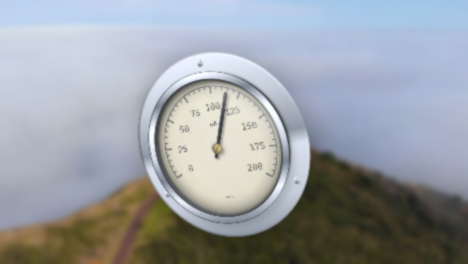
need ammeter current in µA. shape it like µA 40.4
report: µA 115
